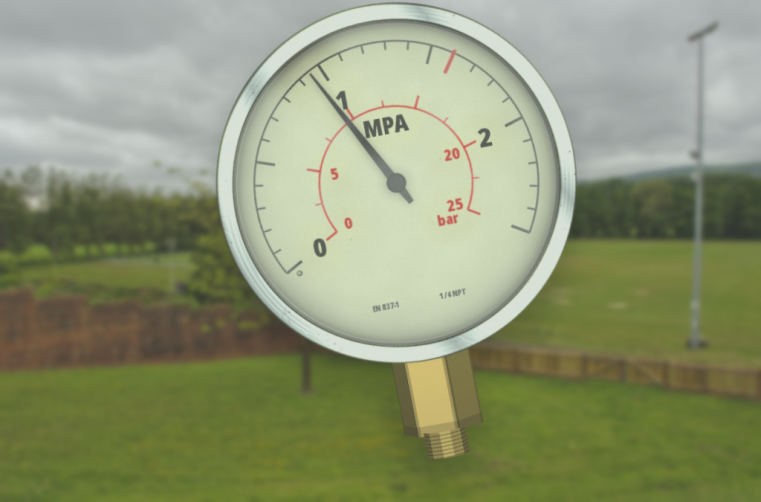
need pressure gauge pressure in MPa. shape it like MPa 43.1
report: MPa 0.95
